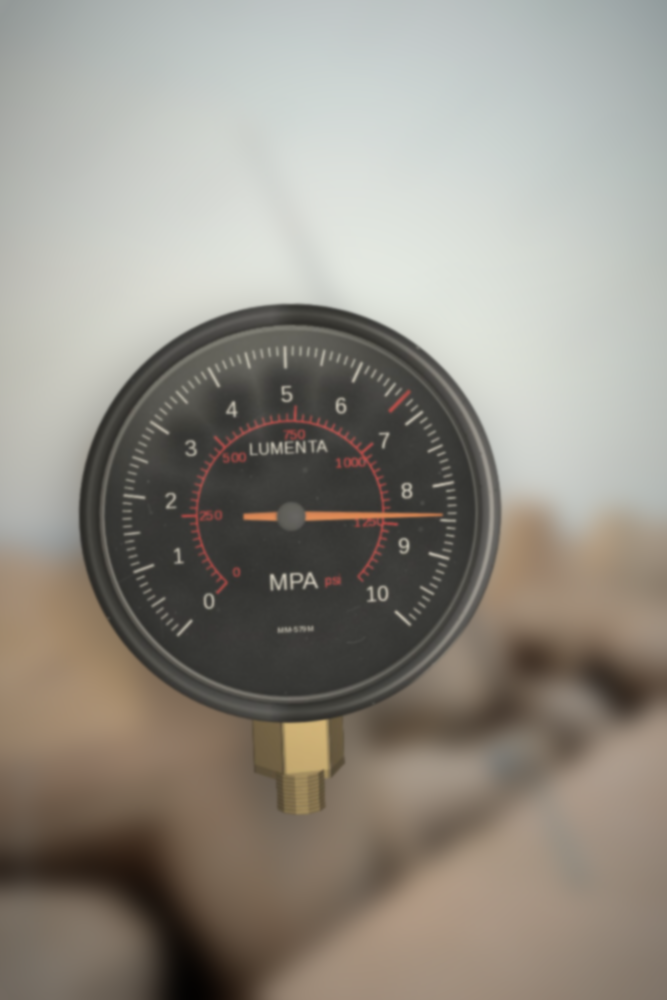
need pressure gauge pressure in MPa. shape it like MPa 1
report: MPa 8.4
